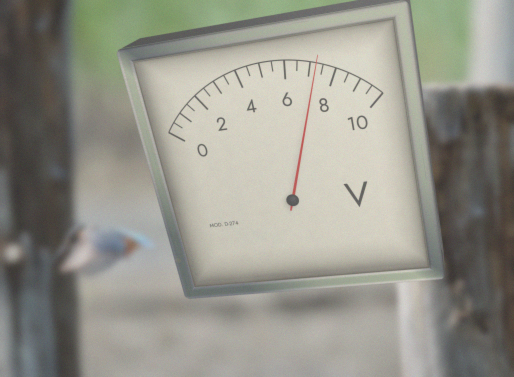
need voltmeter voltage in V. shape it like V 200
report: V 7.25
